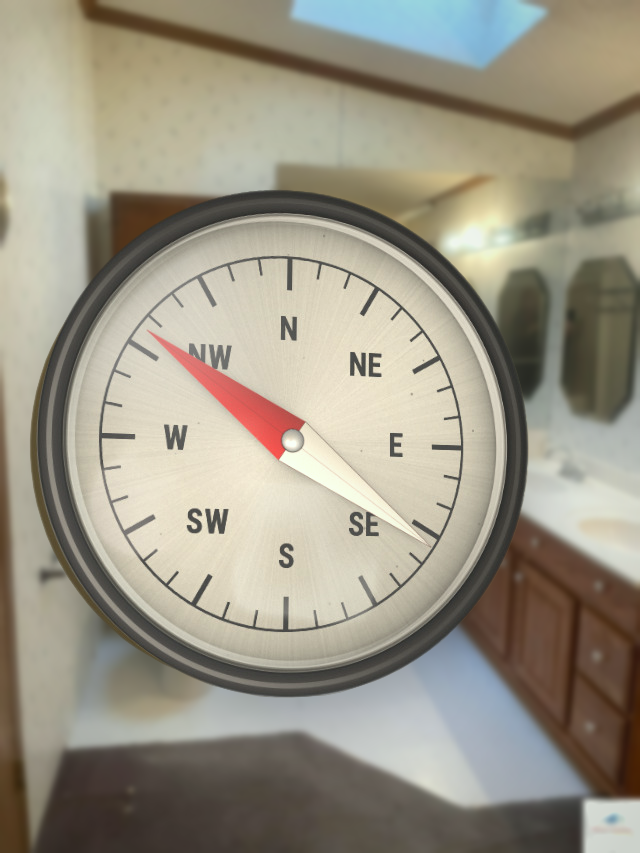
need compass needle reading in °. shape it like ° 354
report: ° 305
